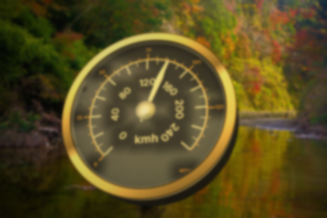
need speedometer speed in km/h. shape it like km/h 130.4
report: km/h 140
